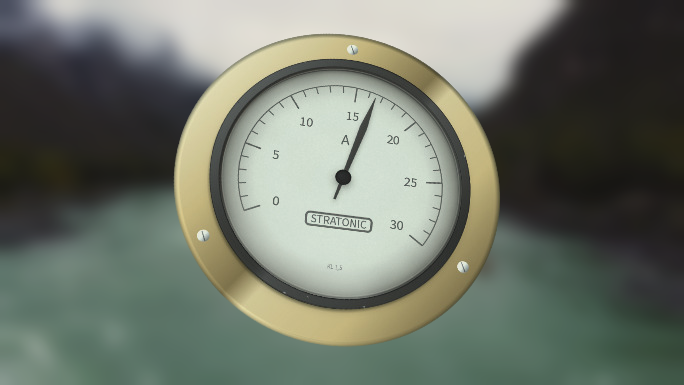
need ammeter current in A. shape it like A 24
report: A 16.5
